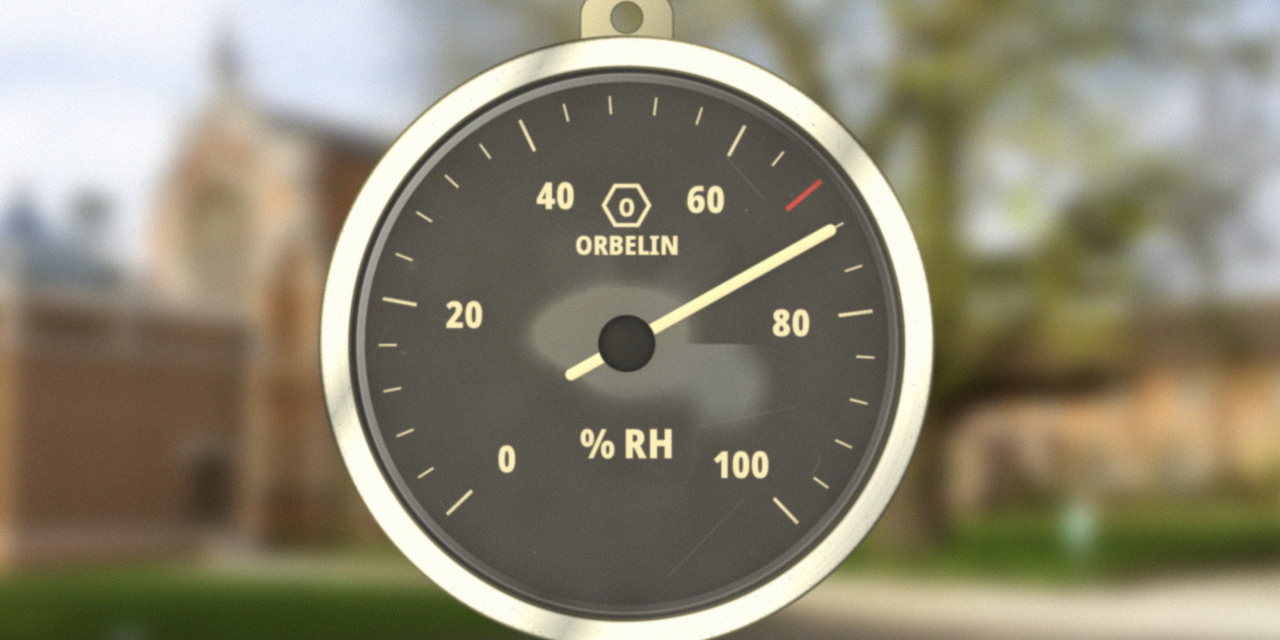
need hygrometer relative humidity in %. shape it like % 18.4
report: % 72
